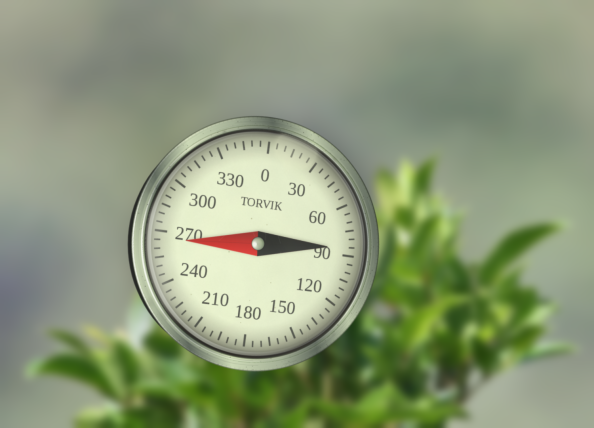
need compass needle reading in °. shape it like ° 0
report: ° 265
